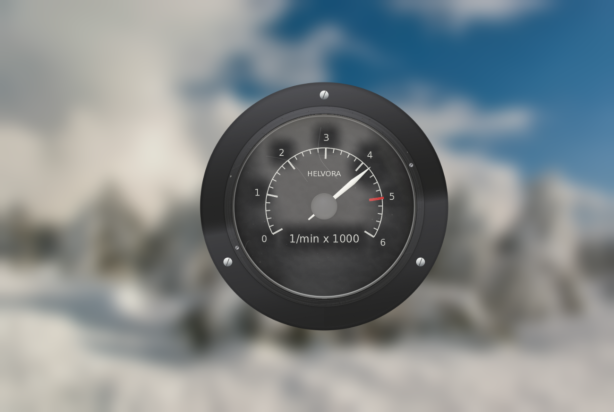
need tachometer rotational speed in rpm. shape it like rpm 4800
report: rpm 4200
